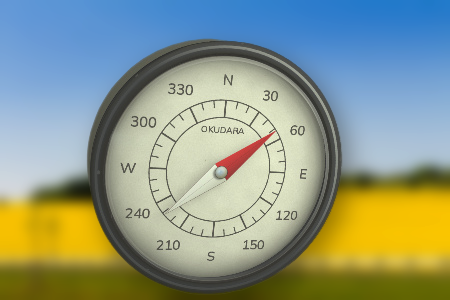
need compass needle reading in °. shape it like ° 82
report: ° 50
